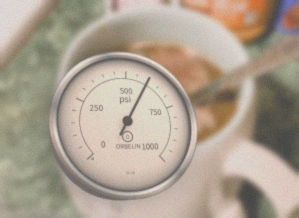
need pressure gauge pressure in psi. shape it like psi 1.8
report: psi 600
